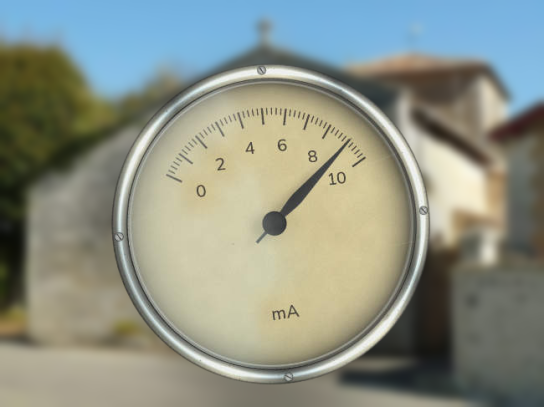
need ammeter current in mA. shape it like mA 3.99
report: mA 9
